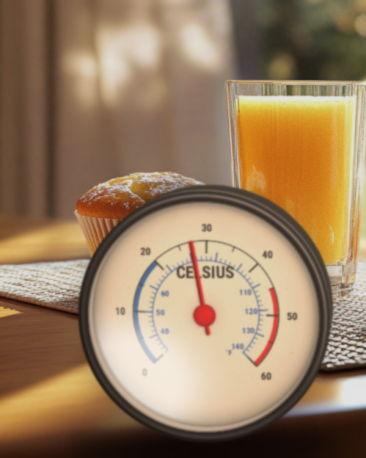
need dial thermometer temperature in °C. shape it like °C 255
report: °C 27.5
